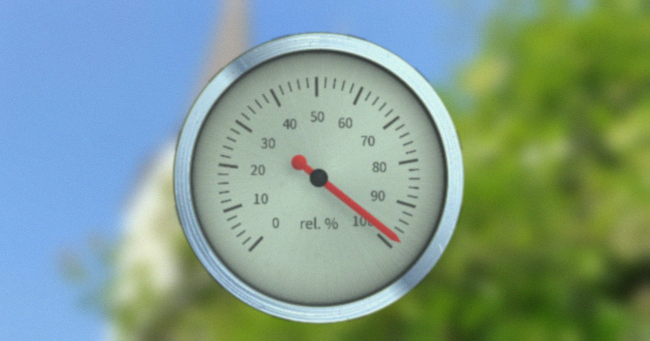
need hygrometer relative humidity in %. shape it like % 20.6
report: % 98
